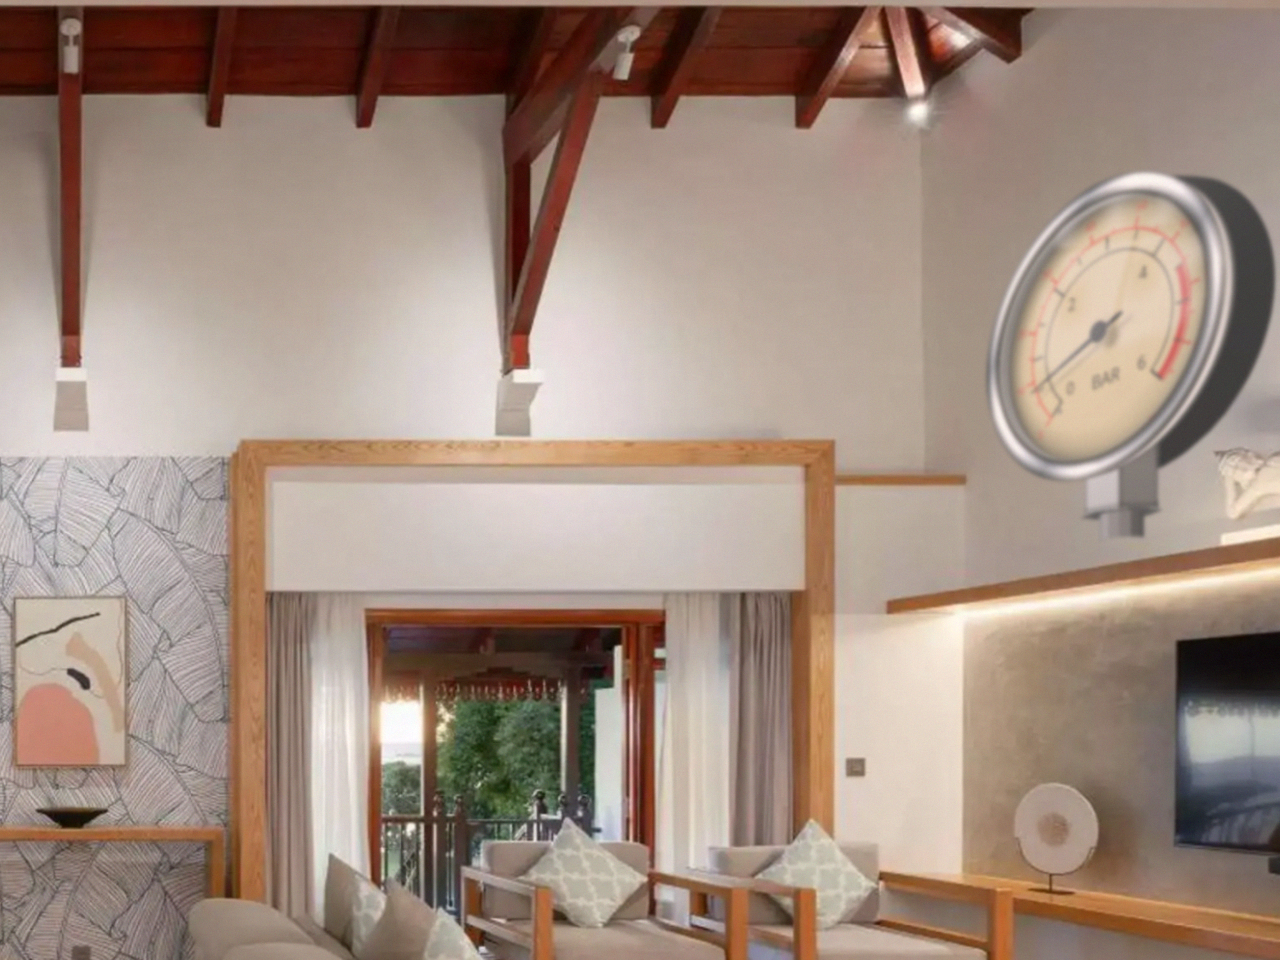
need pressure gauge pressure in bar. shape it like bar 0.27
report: bar 0.5
